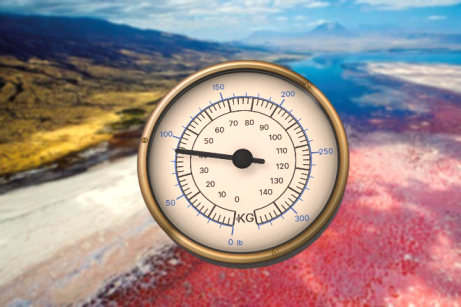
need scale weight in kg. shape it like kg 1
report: kg 40
